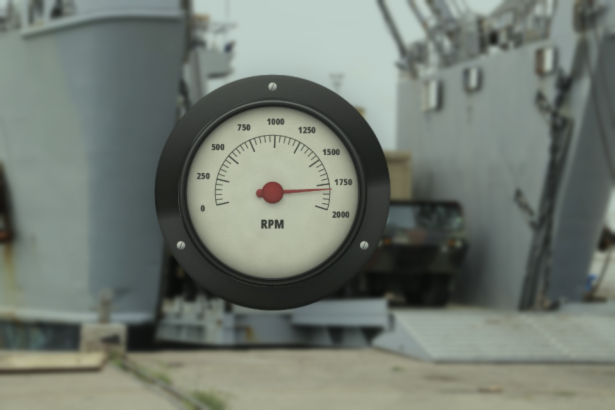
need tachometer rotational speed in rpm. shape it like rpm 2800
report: rpm 1800
